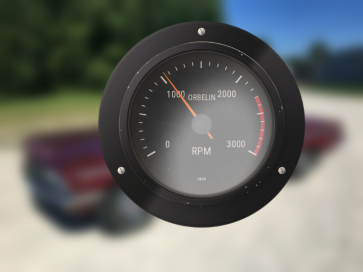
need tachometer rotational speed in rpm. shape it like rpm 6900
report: rpm 1050
